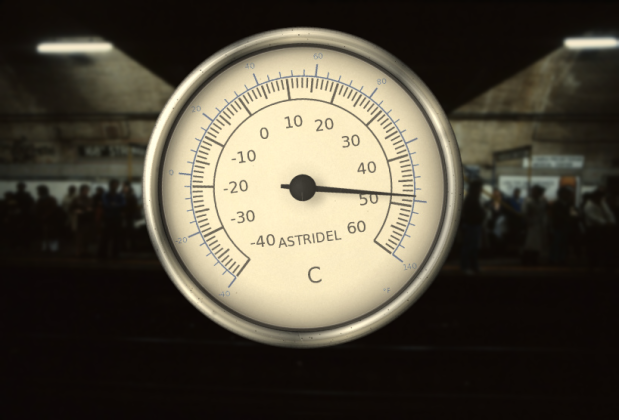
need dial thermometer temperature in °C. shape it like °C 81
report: °C 48
